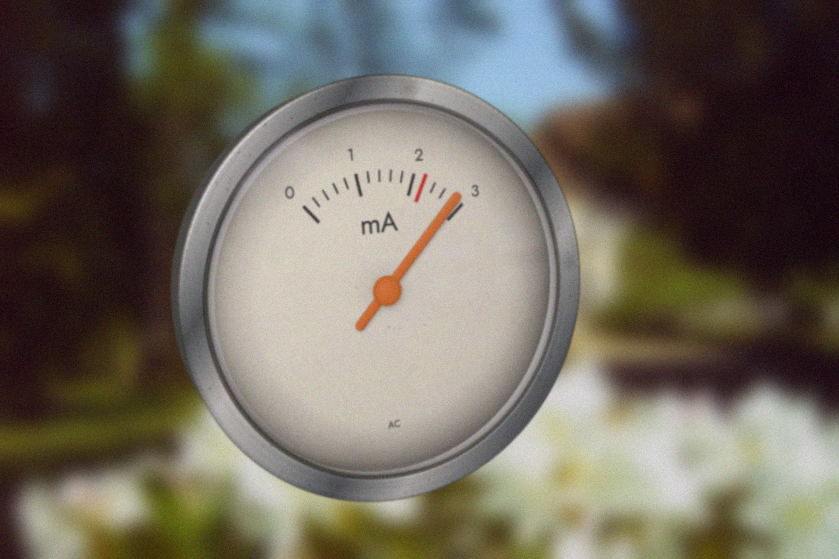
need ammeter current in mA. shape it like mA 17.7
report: mA 2.8
